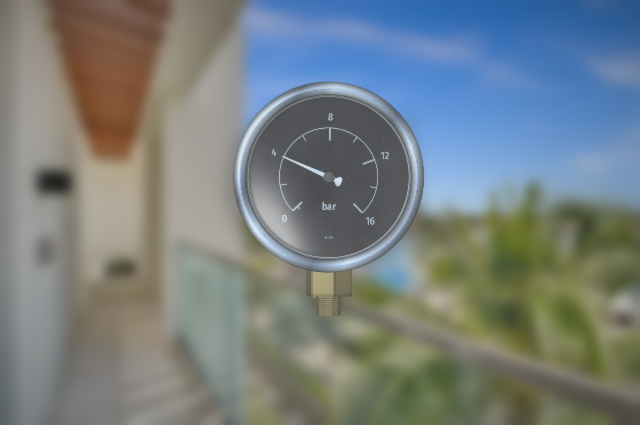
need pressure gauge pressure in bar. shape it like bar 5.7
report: bar 4
